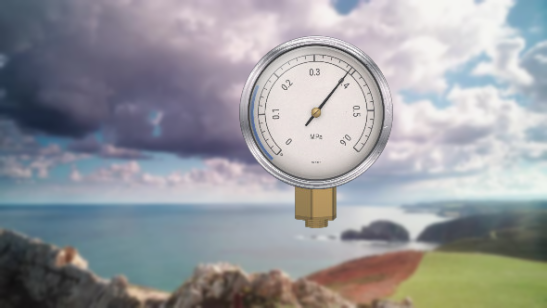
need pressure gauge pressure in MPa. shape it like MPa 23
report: MPa 0.39
